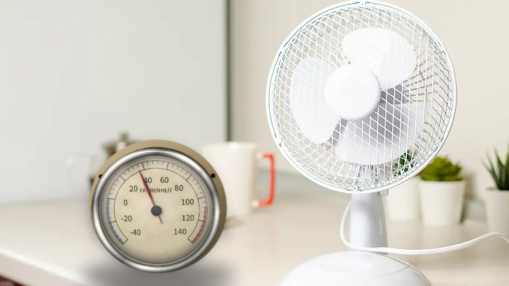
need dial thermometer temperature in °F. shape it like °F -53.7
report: °F 36
